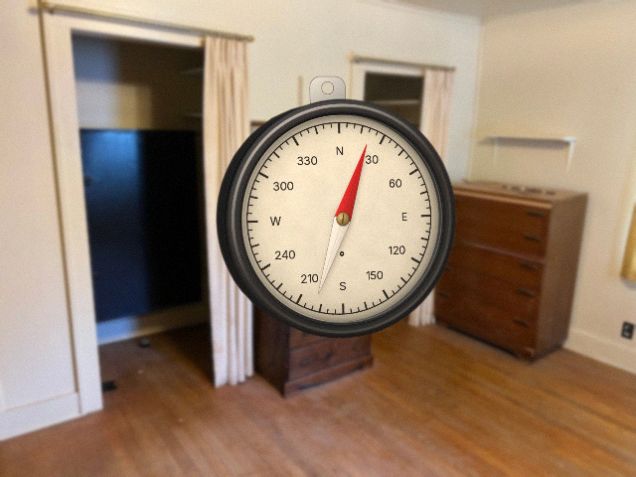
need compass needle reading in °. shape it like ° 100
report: ° 20
